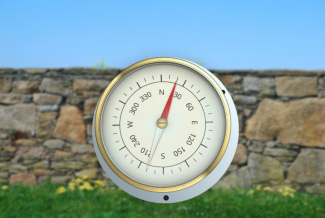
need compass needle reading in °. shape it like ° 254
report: ° 20
